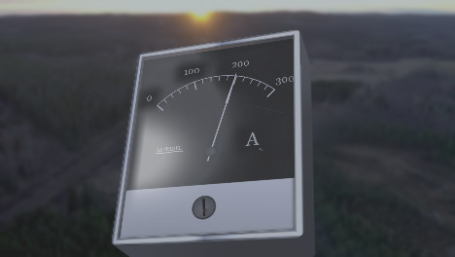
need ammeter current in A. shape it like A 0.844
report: A 200
